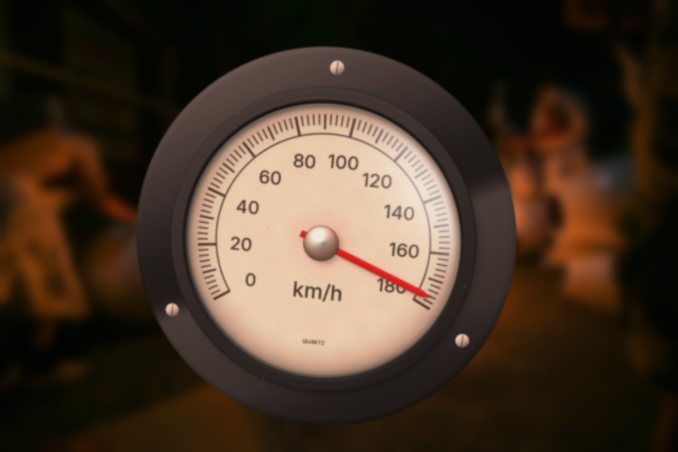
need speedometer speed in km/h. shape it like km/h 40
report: km/h 176
